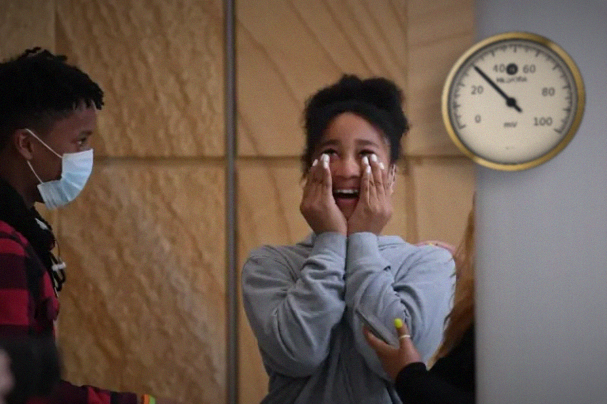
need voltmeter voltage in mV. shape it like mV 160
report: mV 30
